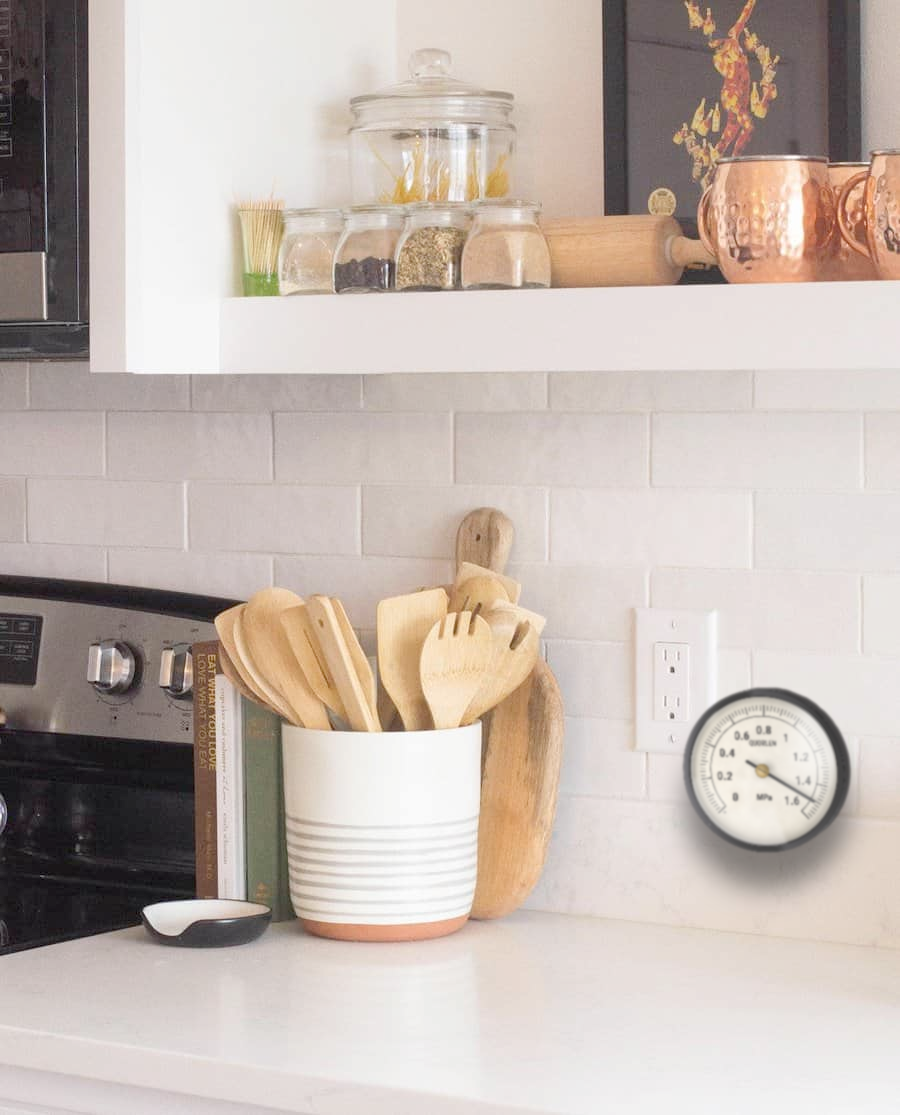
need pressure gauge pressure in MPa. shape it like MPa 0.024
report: MPa 1.5
